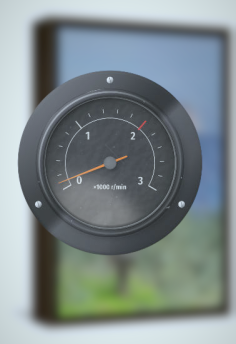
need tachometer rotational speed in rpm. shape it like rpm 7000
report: rpm 100
